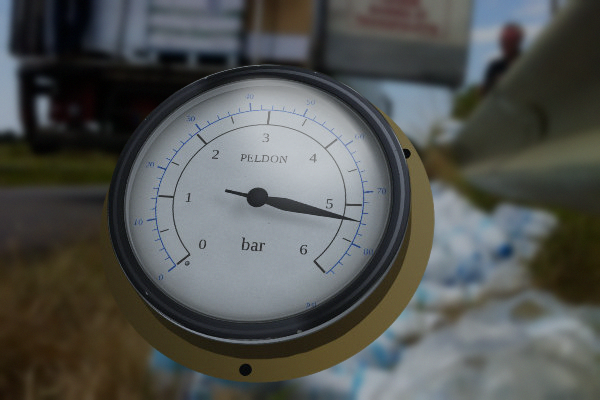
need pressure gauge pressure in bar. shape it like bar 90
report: bar 5.25
